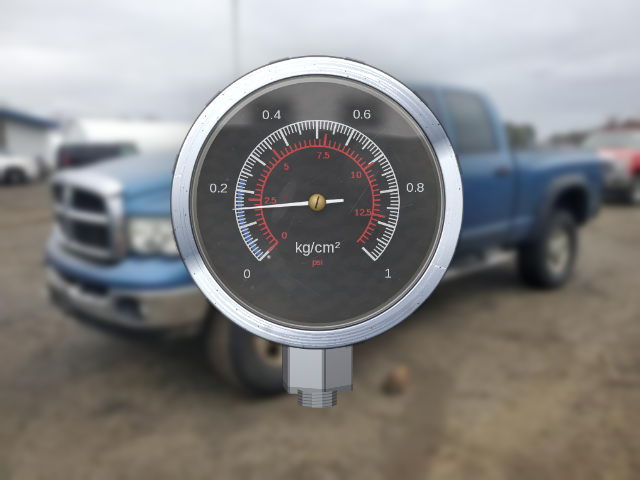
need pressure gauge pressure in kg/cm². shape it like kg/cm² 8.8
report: kg/cm² 0.15
